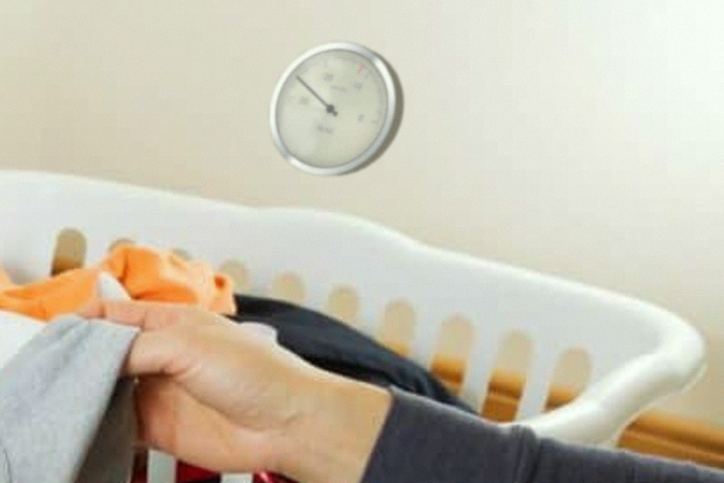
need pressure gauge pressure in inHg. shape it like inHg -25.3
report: inHg -26
